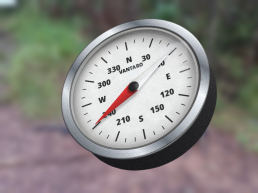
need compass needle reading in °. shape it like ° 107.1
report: ° 240
